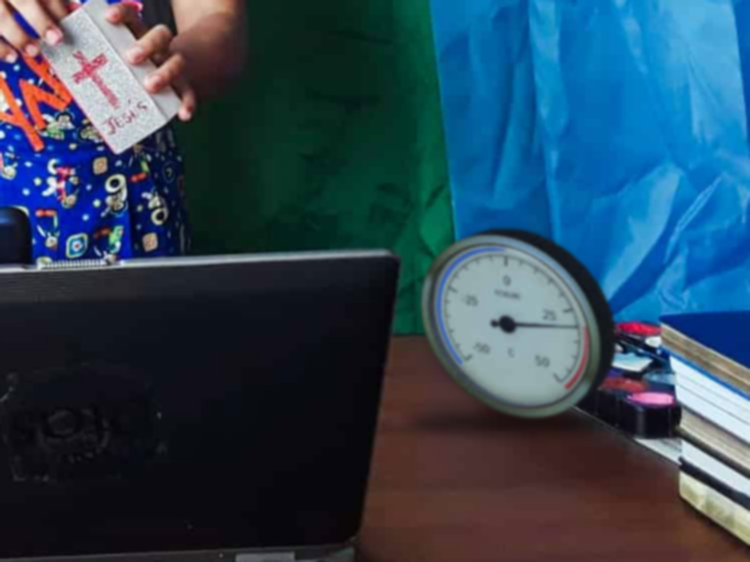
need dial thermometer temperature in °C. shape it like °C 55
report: °C 30
